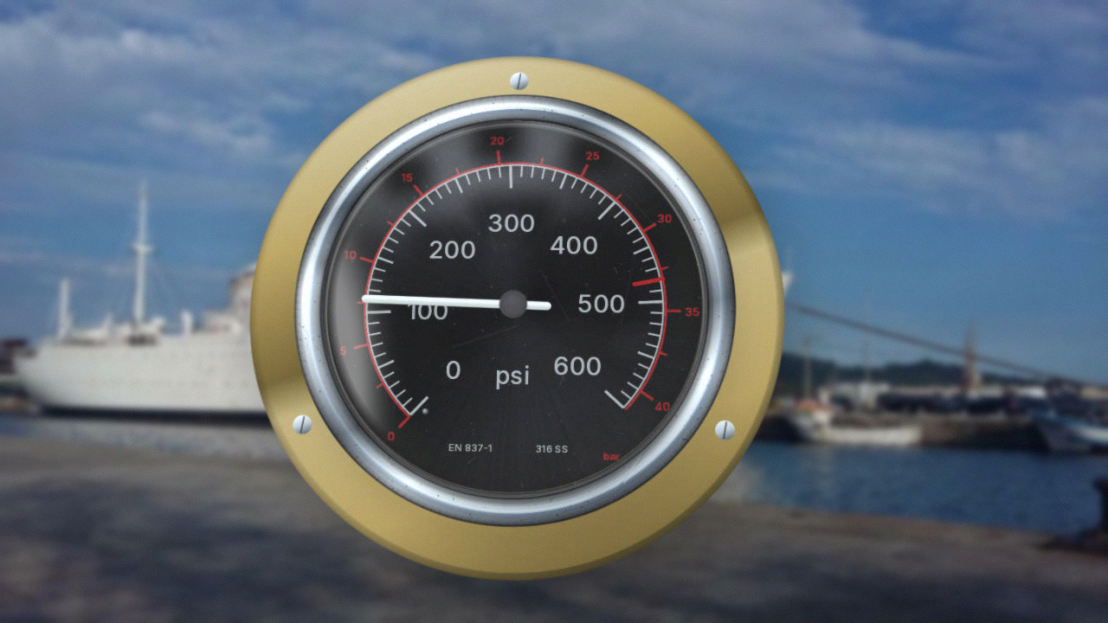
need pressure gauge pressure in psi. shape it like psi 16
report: psi 110
